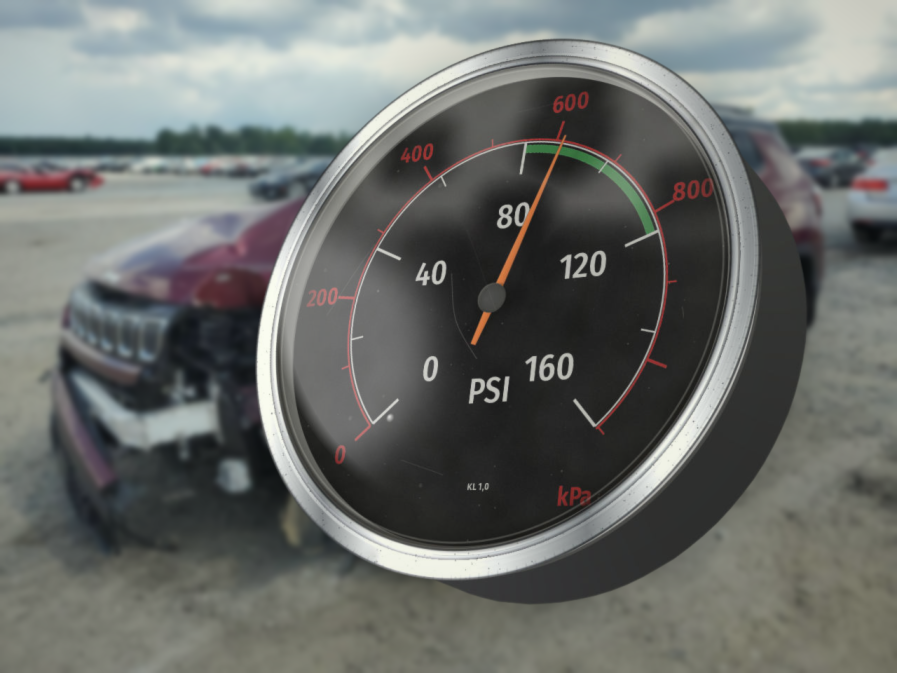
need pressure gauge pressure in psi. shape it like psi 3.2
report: psi 90
